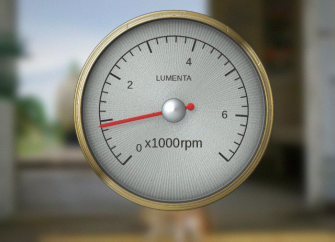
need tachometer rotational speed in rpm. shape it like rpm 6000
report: rpm 900
